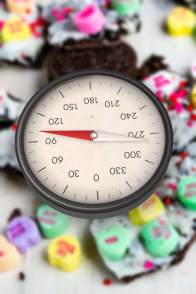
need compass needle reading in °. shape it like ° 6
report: ° 100
